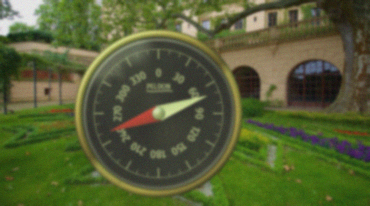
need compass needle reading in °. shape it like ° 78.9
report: ° 250
